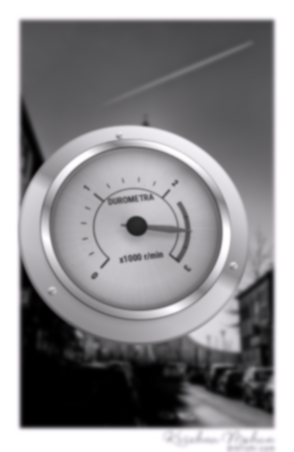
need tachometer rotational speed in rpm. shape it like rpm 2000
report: rpm 2600
